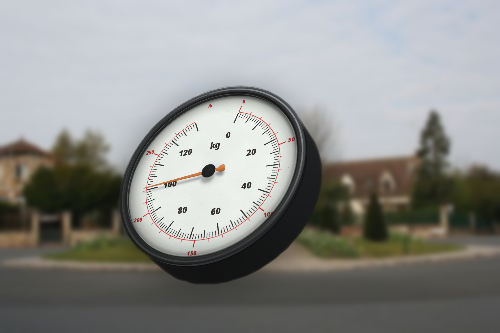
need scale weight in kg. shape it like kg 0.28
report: kg 100
